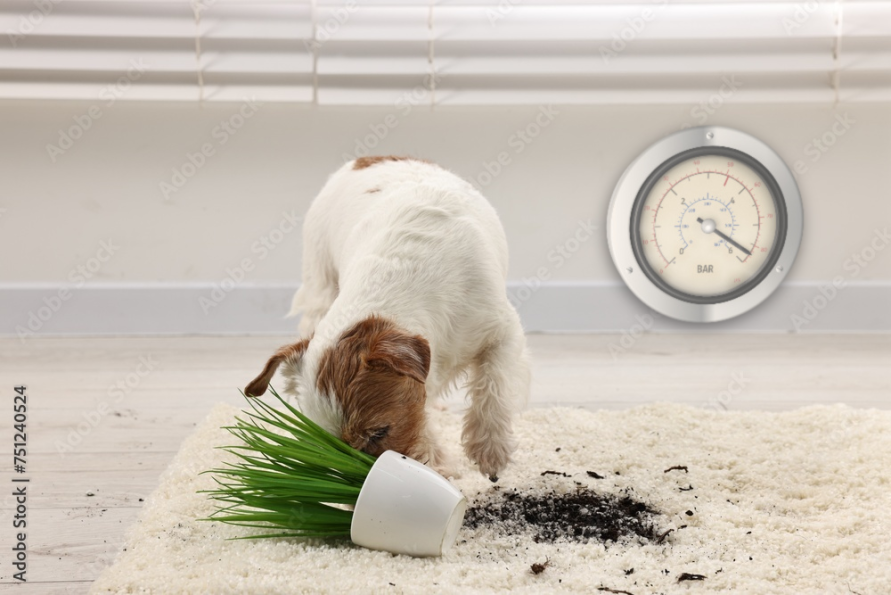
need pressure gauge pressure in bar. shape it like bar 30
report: bar 5.75
